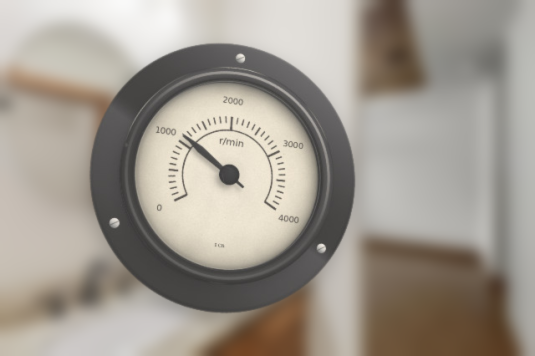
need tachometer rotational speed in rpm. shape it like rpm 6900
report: rpm 1100
